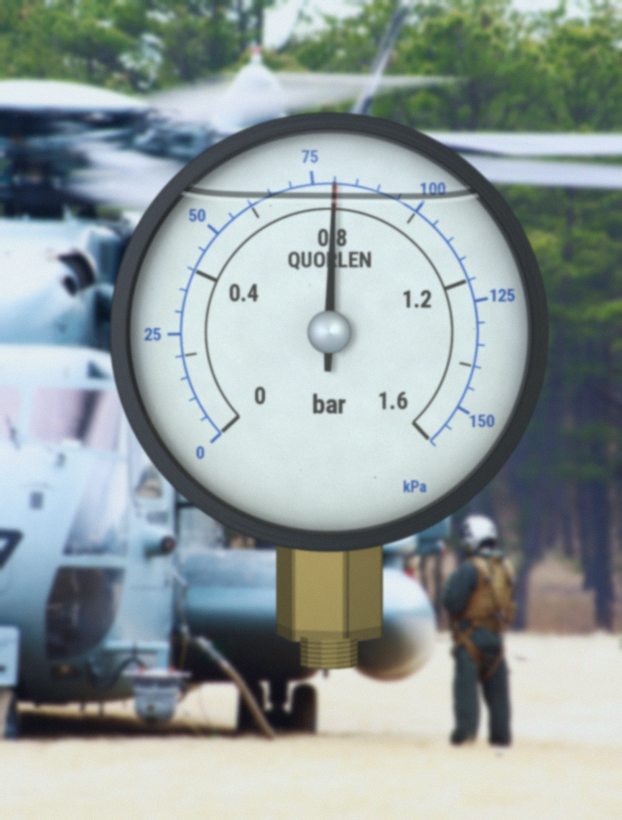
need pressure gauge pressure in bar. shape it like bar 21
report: bar 0.8
